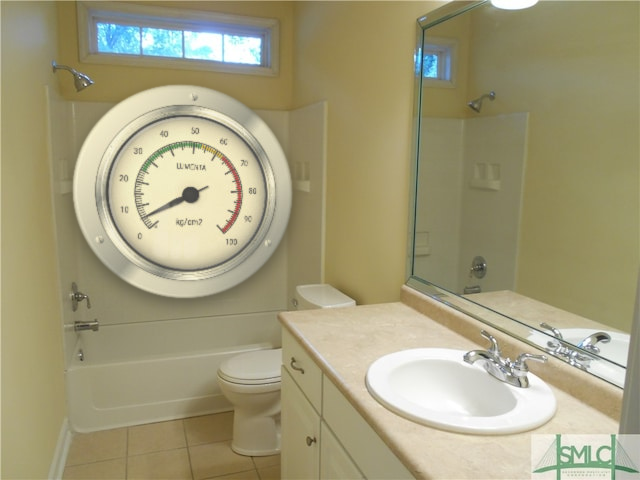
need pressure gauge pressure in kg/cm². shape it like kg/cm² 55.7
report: kg/cm² 5
